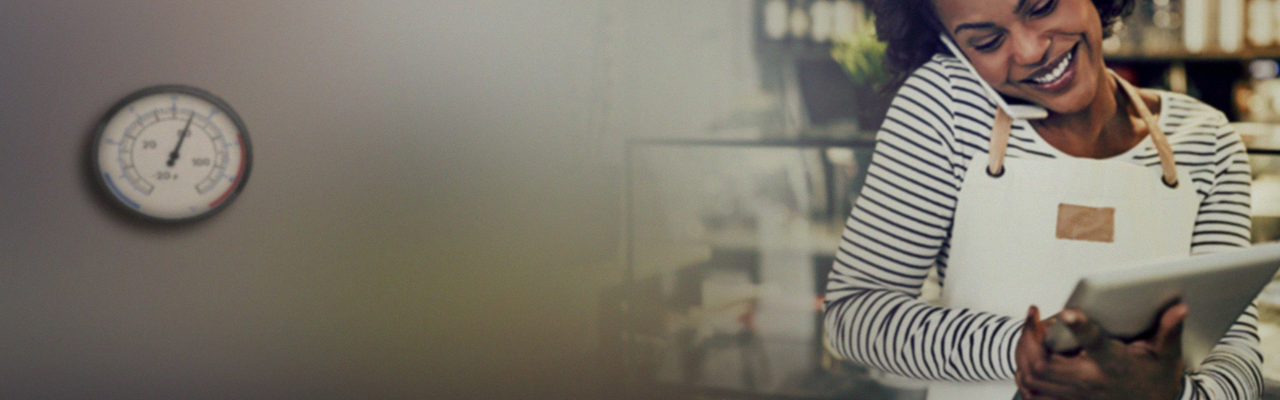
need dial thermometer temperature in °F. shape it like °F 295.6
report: °F 60
